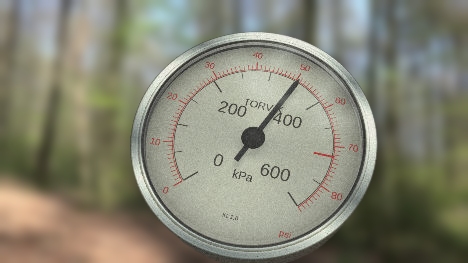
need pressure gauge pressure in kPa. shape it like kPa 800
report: kPa 350
